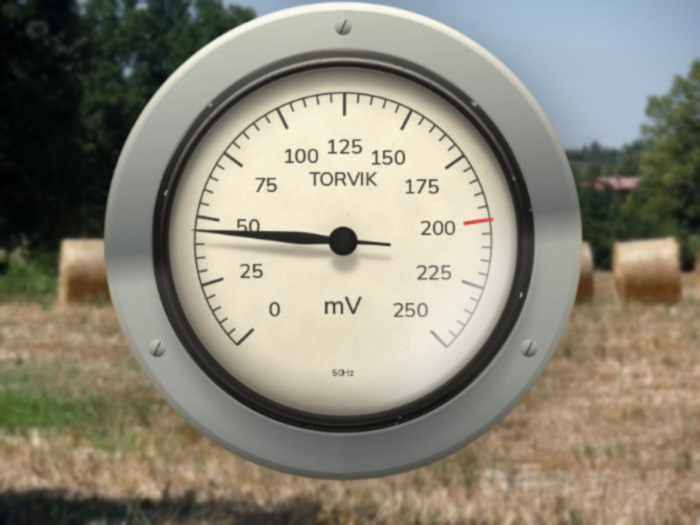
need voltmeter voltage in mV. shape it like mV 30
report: mV 45
